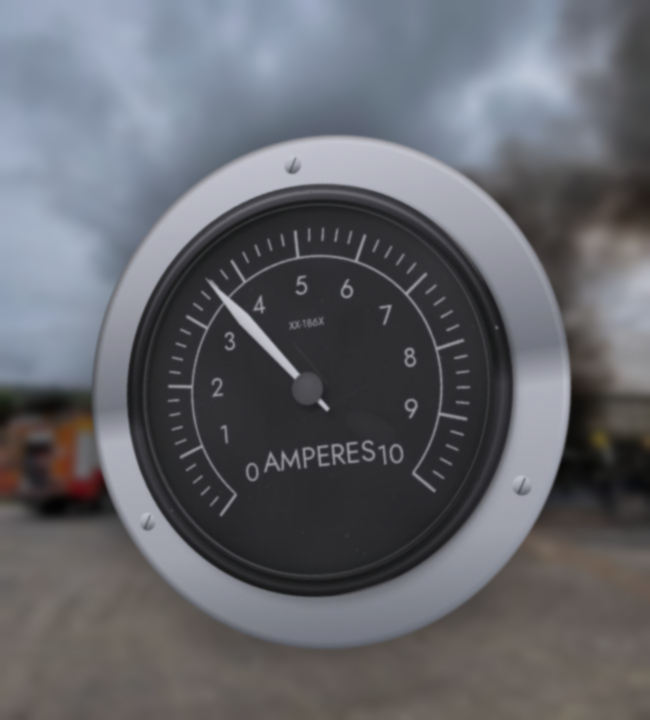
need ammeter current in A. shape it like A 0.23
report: A 3.6
